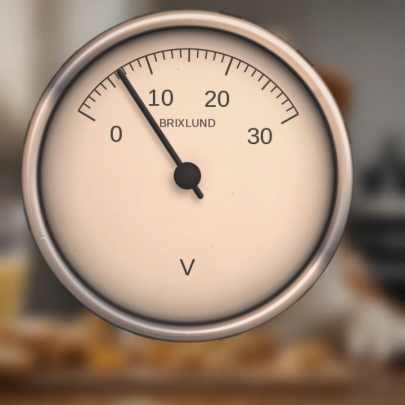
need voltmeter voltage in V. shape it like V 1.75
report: V 6.5
